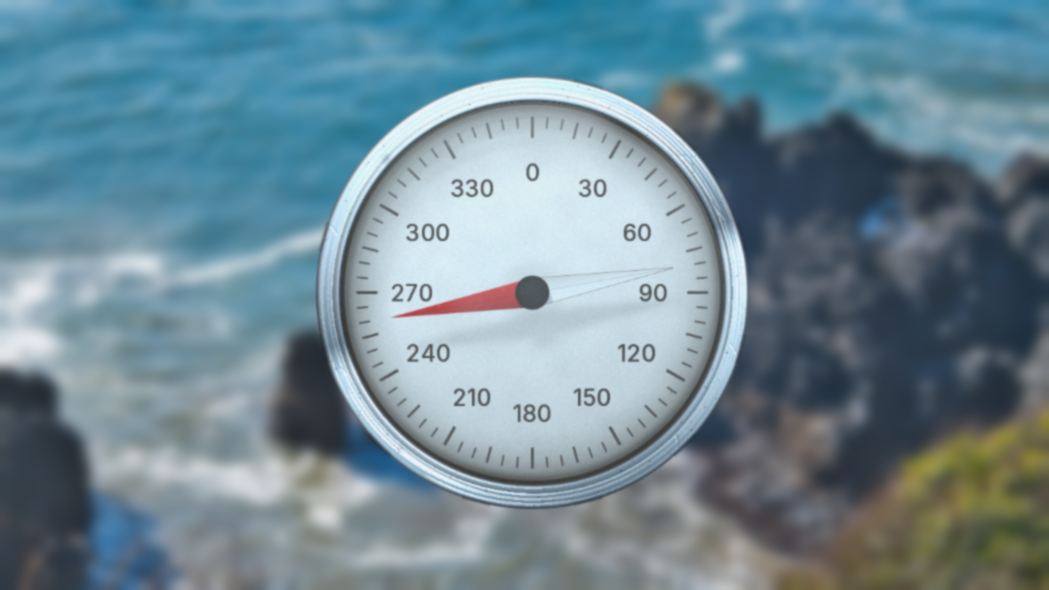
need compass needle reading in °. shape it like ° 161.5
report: ° 260
